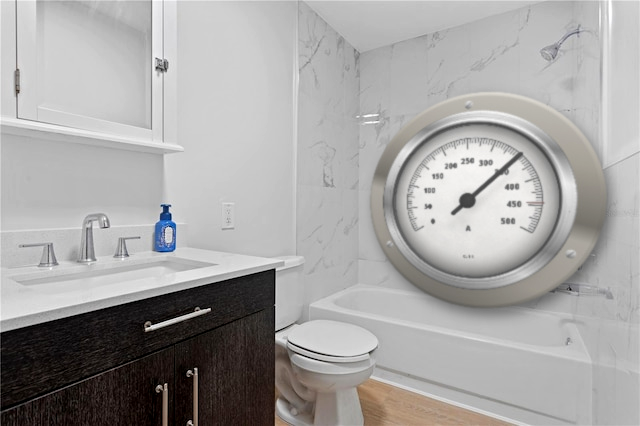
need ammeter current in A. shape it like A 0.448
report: A 350
